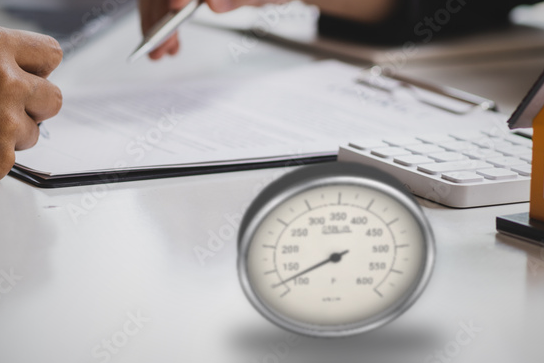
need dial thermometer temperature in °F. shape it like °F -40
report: °F 125
